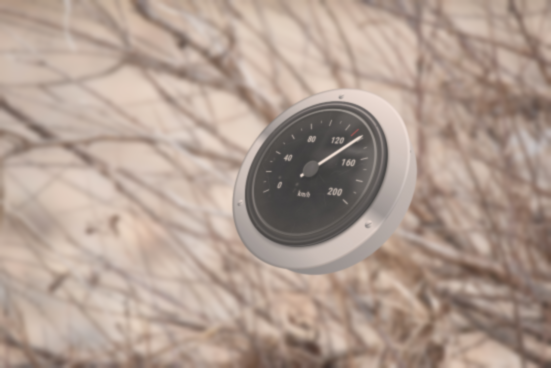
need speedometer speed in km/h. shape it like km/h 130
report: km/h 140
